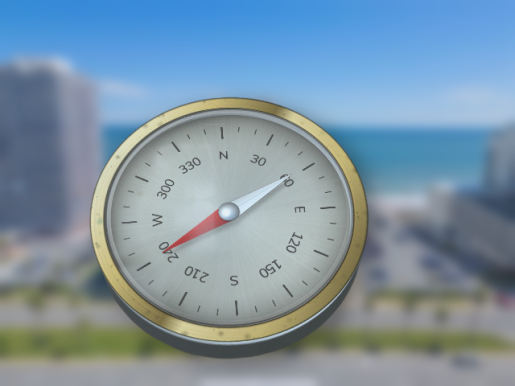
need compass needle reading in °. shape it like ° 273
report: ° 240
